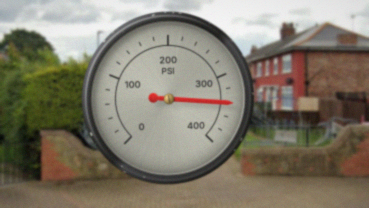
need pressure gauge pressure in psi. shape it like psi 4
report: psi 340
